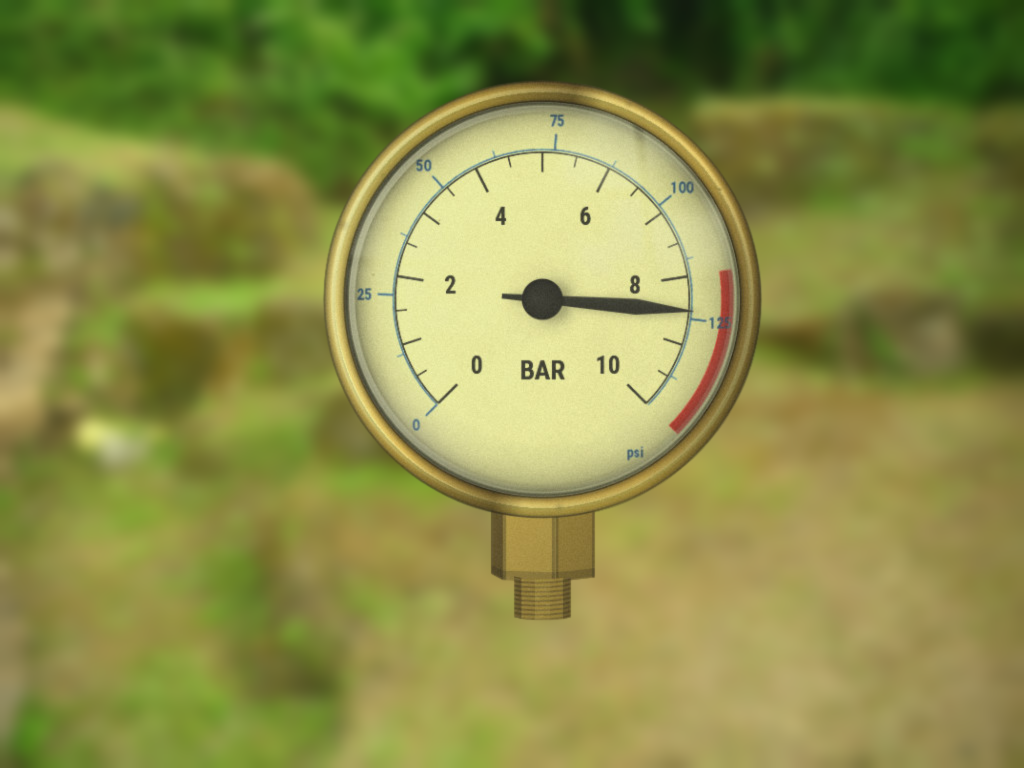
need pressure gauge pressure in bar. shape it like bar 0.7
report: bar 8.5
